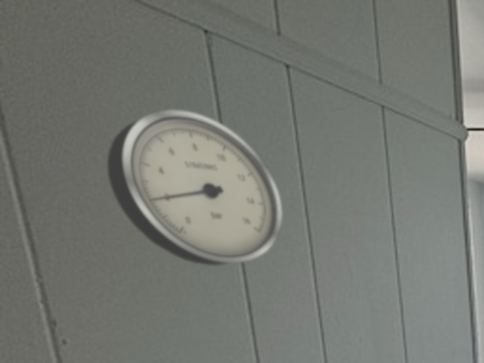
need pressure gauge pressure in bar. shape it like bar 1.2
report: bar 2
